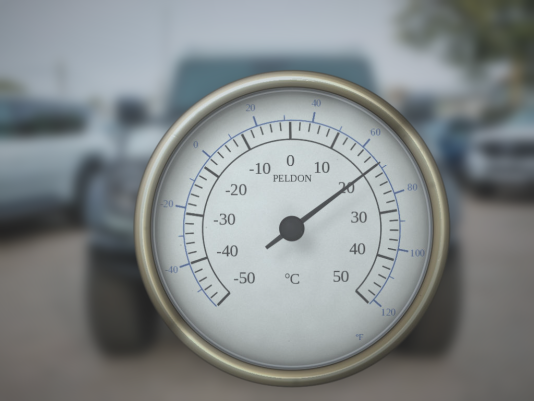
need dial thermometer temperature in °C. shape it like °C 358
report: °C 20
